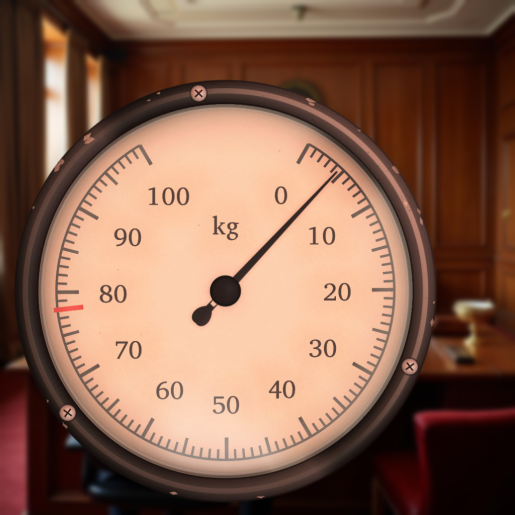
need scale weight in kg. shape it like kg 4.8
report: kg 4.5
